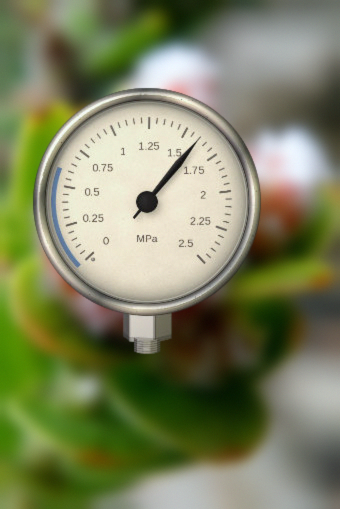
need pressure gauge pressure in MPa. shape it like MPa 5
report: MPa 1.6
